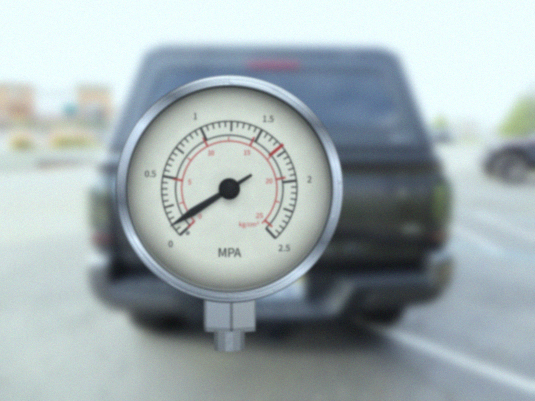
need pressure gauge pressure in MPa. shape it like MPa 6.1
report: MPa 0.1
